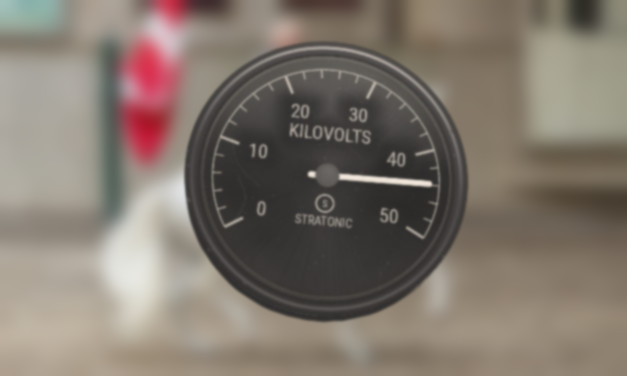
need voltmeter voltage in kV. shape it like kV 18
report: kV 44
